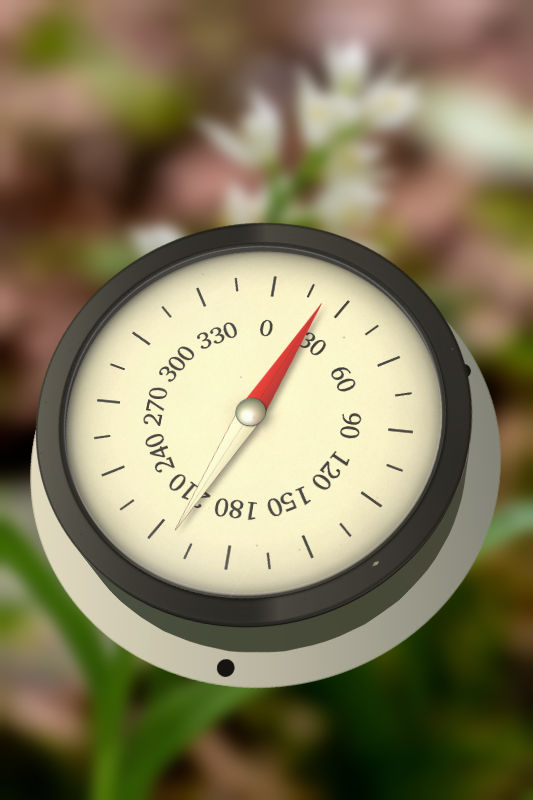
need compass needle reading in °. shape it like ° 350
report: ° 22.5
